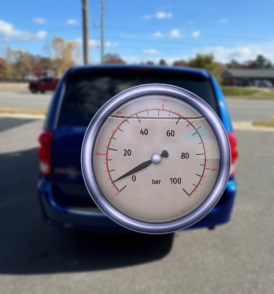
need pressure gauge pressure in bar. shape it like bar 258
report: bar 5
